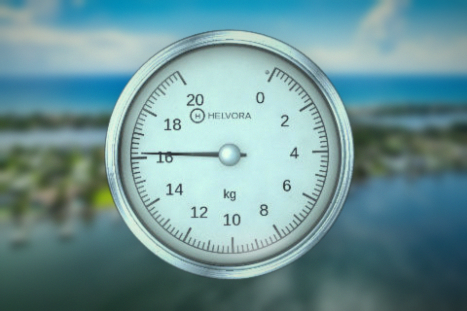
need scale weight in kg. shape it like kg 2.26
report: kg 16.2
